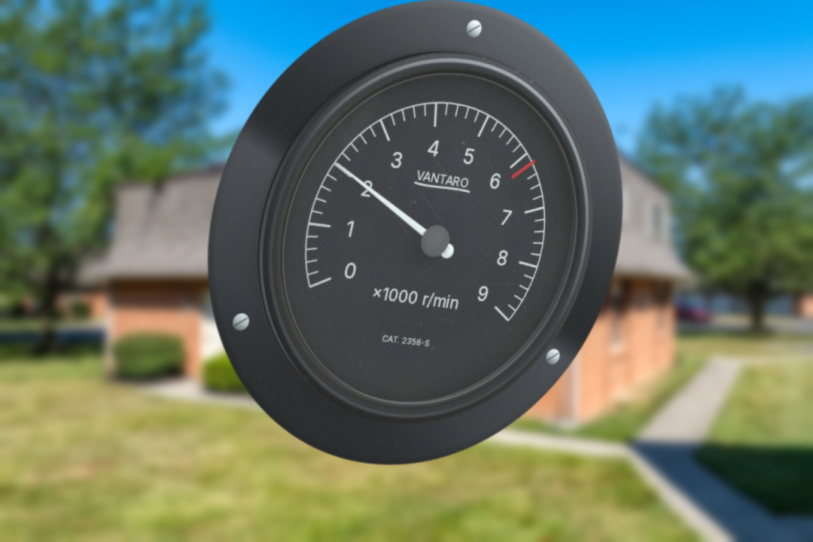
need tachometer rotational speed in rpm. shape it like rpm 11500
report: rpm 2000
